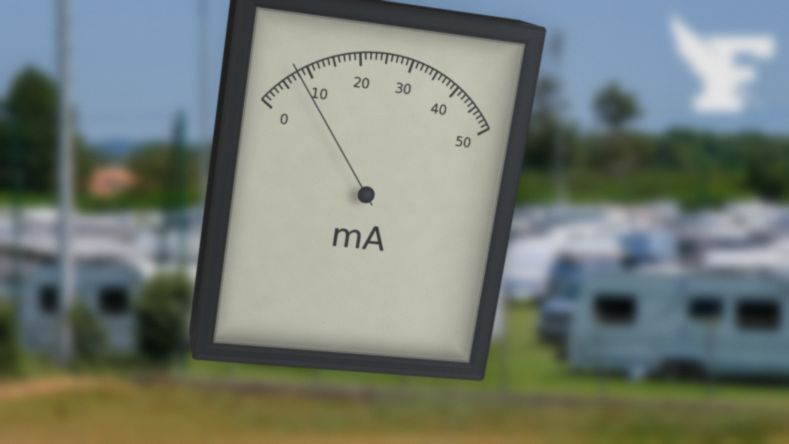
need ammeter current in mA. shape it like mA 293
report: mA 8
